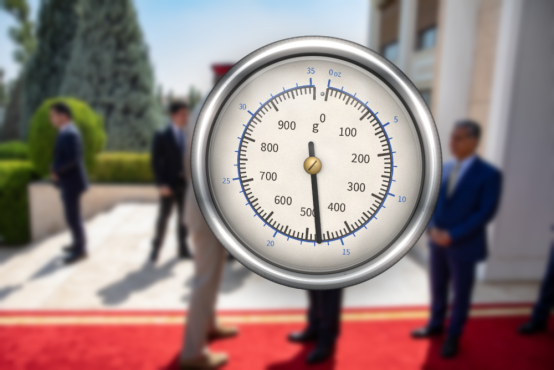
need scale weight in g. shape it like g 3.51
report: g 470
